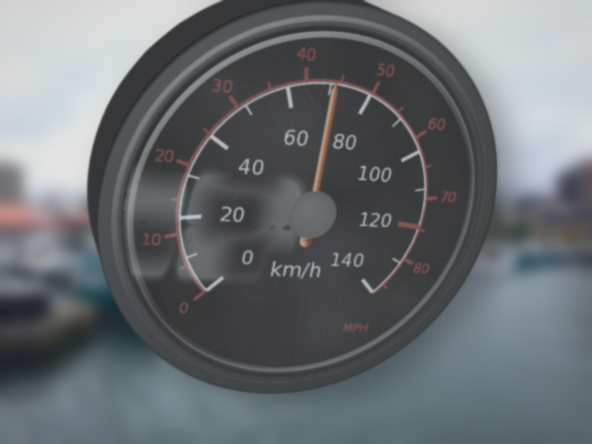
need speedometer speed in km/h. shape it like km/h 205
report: km/h 70
